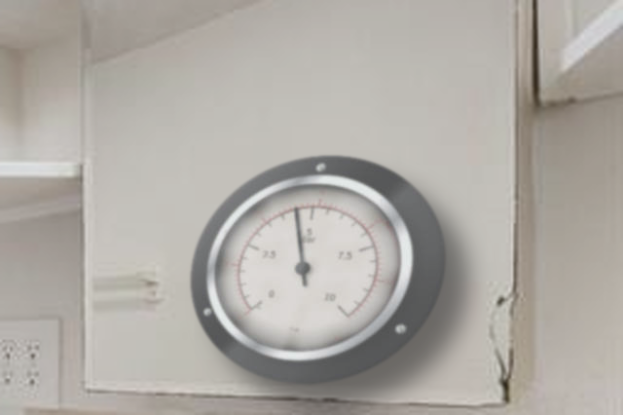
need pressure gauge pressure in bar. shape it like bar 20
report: bar 4.5
